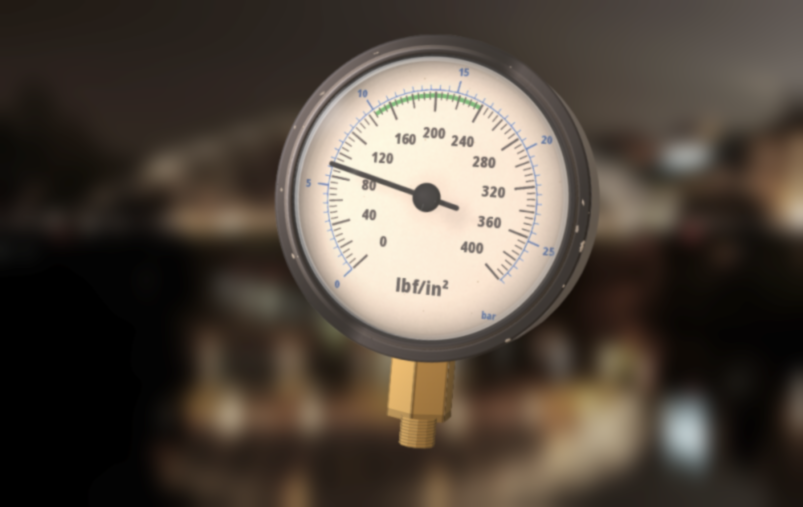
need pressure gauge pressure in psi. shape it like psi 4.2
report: psi 90
